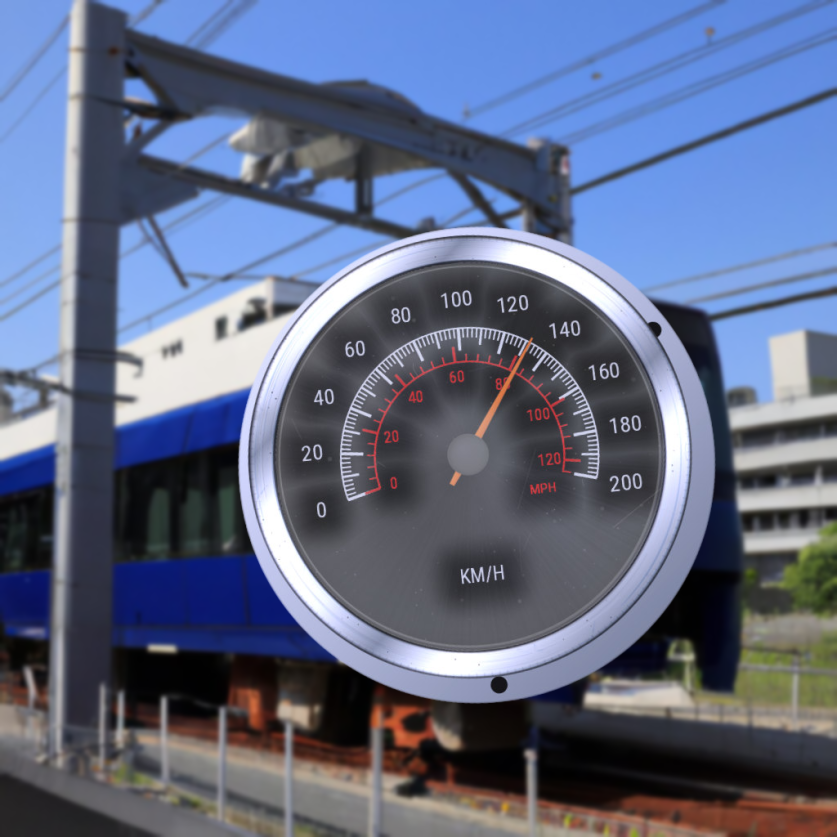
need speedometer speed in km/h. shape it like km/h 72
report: km/h 132
